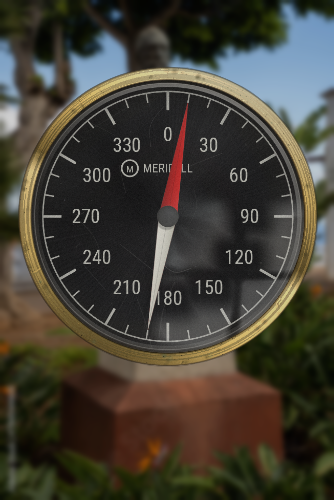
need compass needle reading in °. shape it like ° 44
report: ° 10
